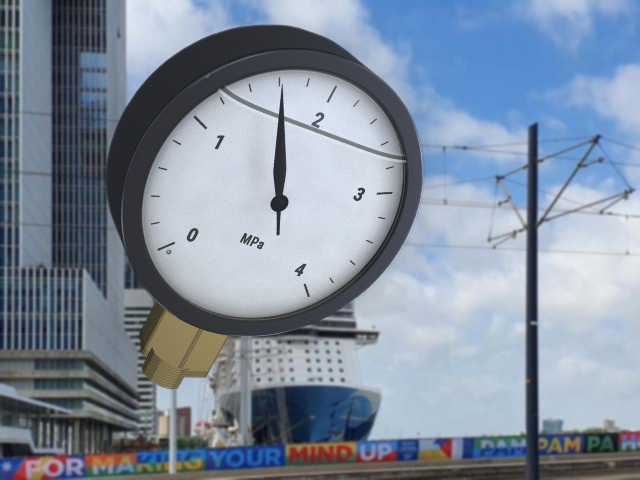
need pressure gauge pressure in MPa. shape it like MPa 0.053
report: MPa 1.6
